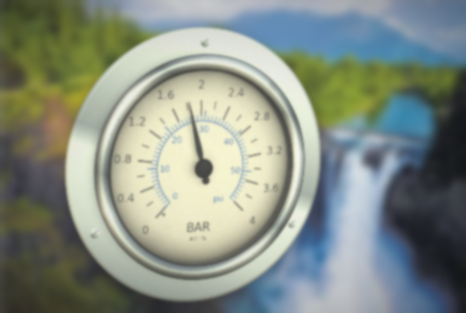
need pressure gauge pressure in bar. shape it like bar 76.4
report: bar 1.8
